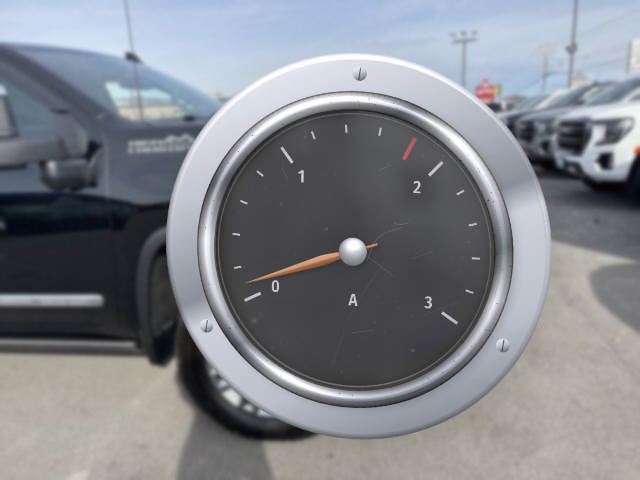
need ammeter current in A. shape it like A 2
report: A 0.1
